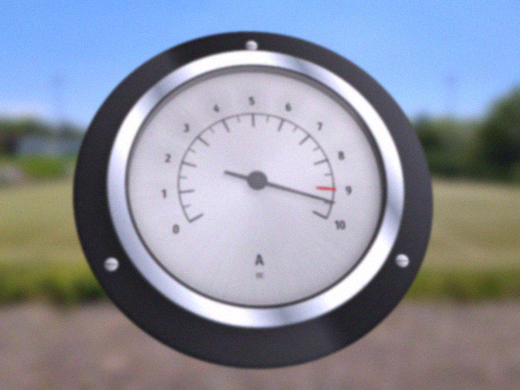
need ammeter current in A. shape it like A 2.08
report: A 9.5
